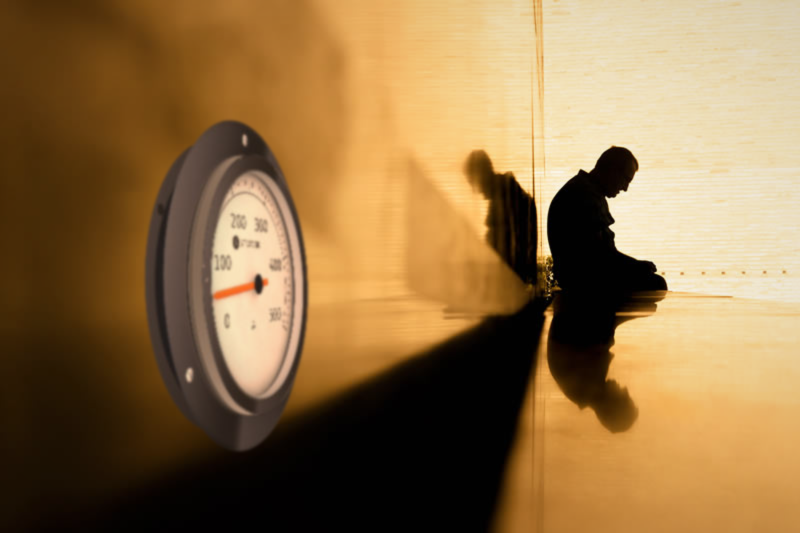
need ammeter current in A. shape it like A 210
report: A 50
